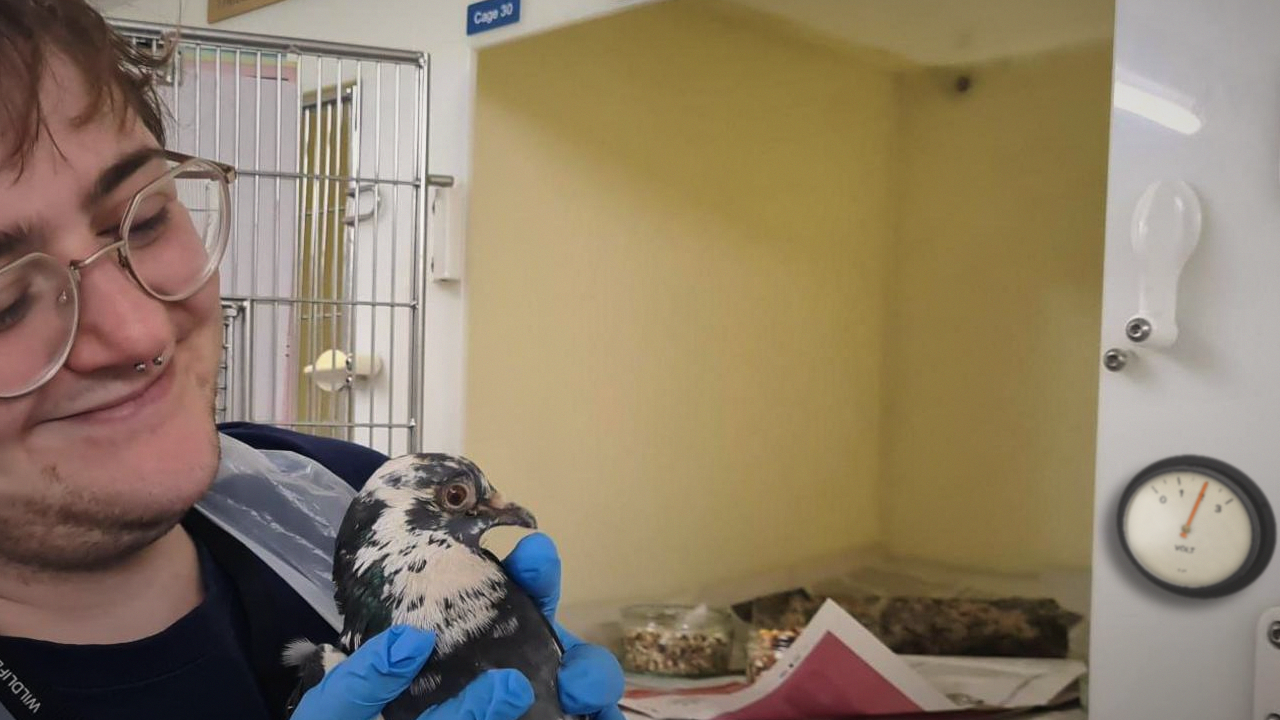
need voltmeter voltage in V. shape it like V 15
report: V 2
